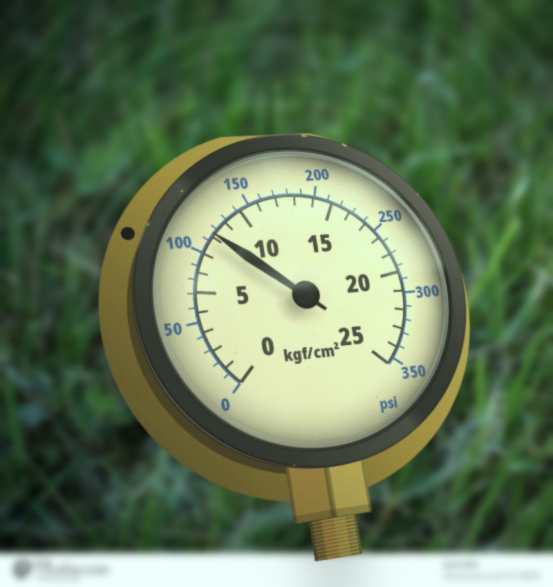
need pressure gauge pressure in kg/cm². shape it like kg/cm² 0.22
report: kg/cm² 8
